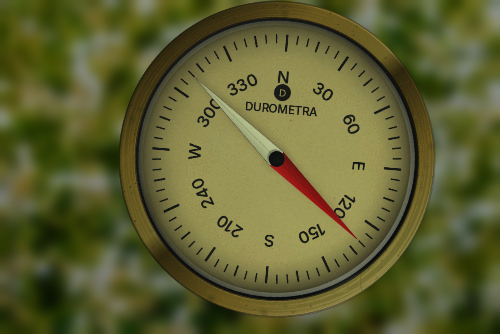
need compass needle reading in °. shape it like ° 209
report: ° 130
